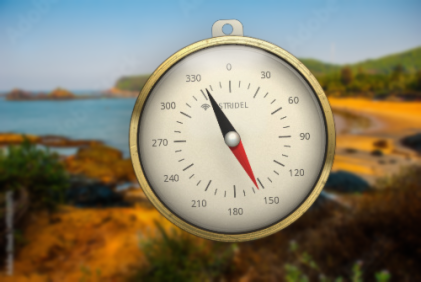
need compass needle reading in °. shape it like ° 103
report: ° 155
